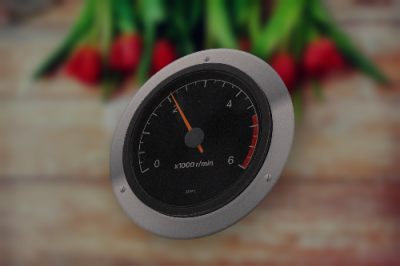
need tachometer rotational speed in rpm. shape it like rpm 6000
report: rpm 2125
